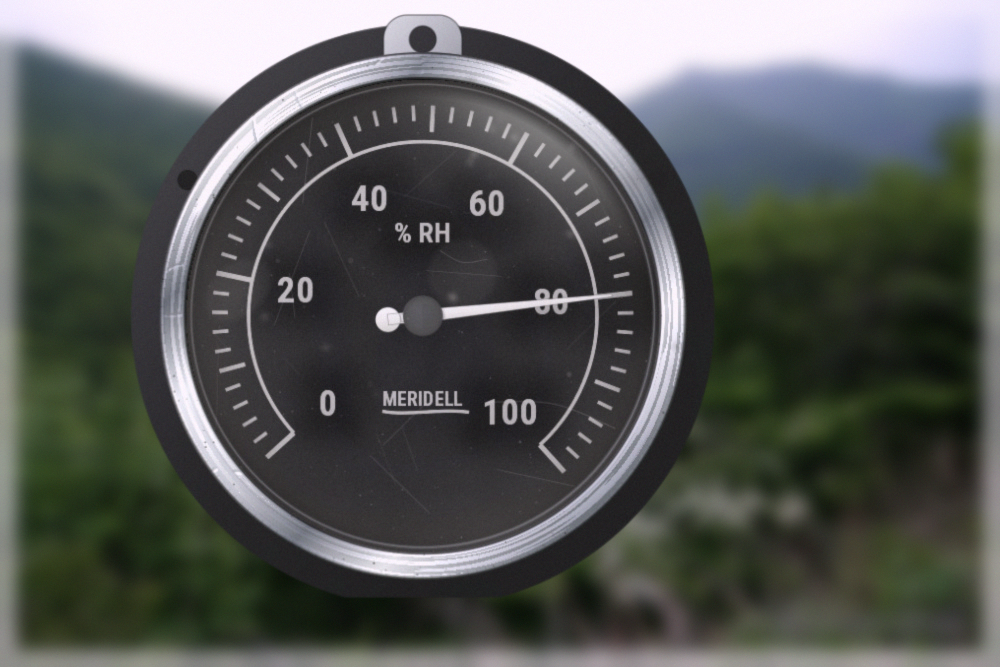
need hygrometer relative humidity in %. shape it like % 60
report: % 80
